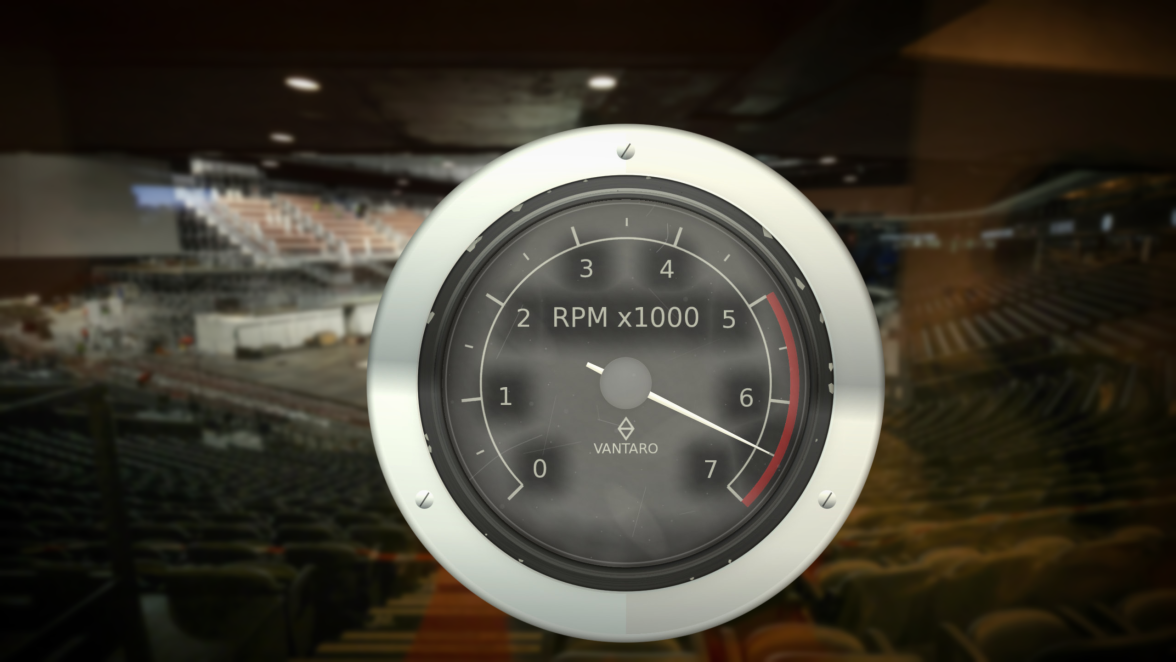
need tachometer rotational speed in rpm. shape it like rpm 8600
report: rpm 6500
